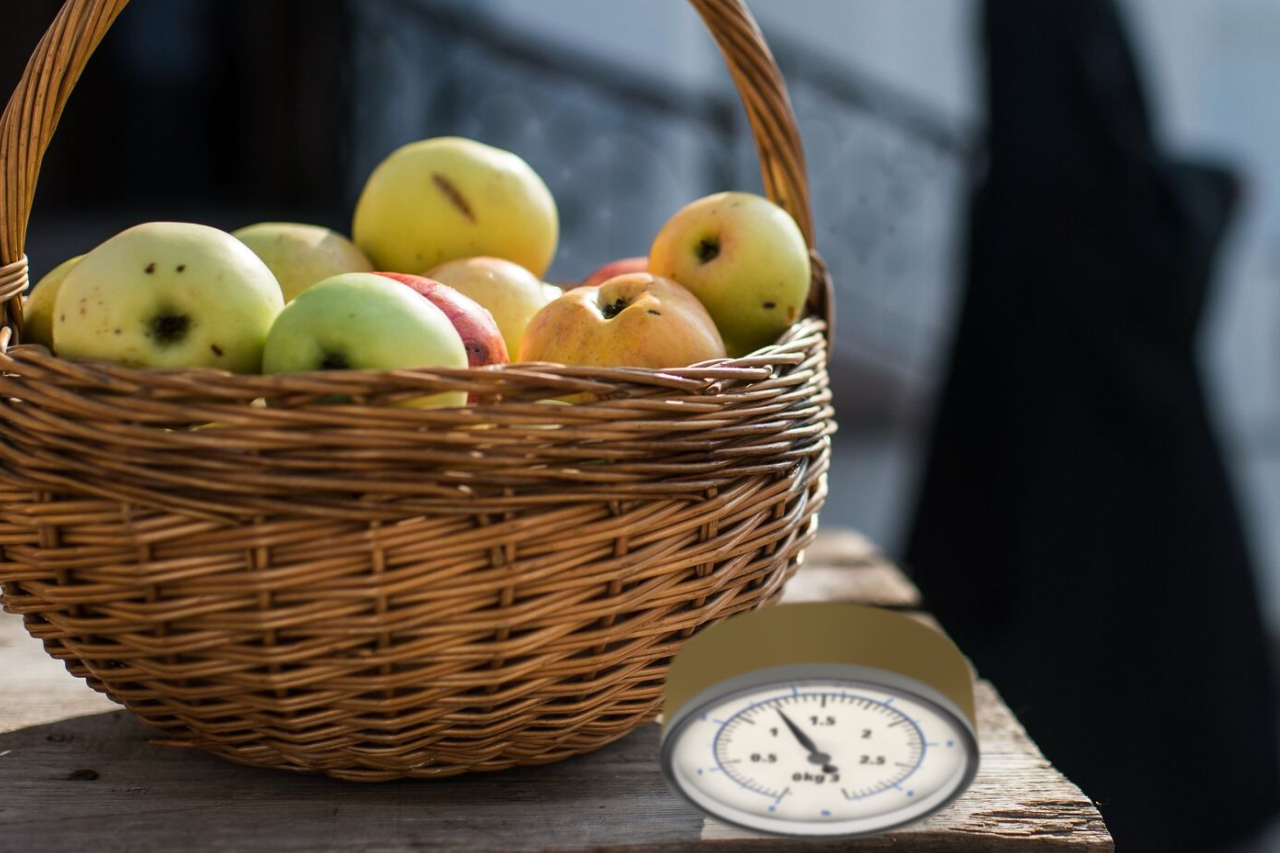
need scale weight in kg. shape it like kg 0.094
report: kg 1.25
